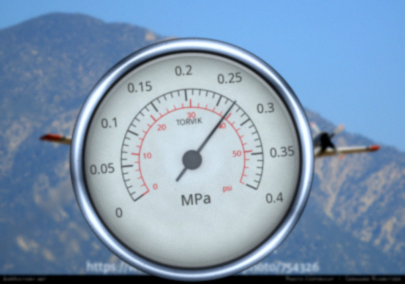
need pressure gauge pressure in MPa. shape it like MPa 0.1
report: MPa 0.27
